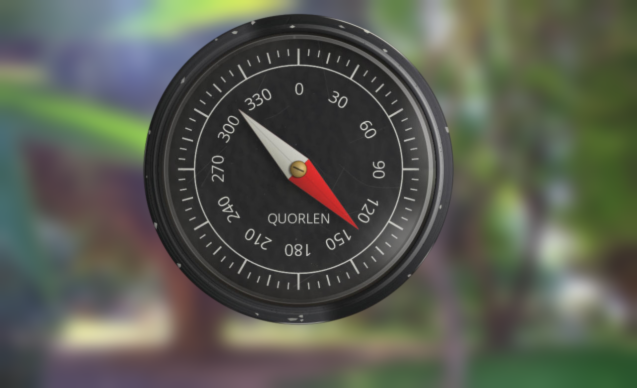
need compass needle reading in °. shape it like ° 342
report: ° 135
